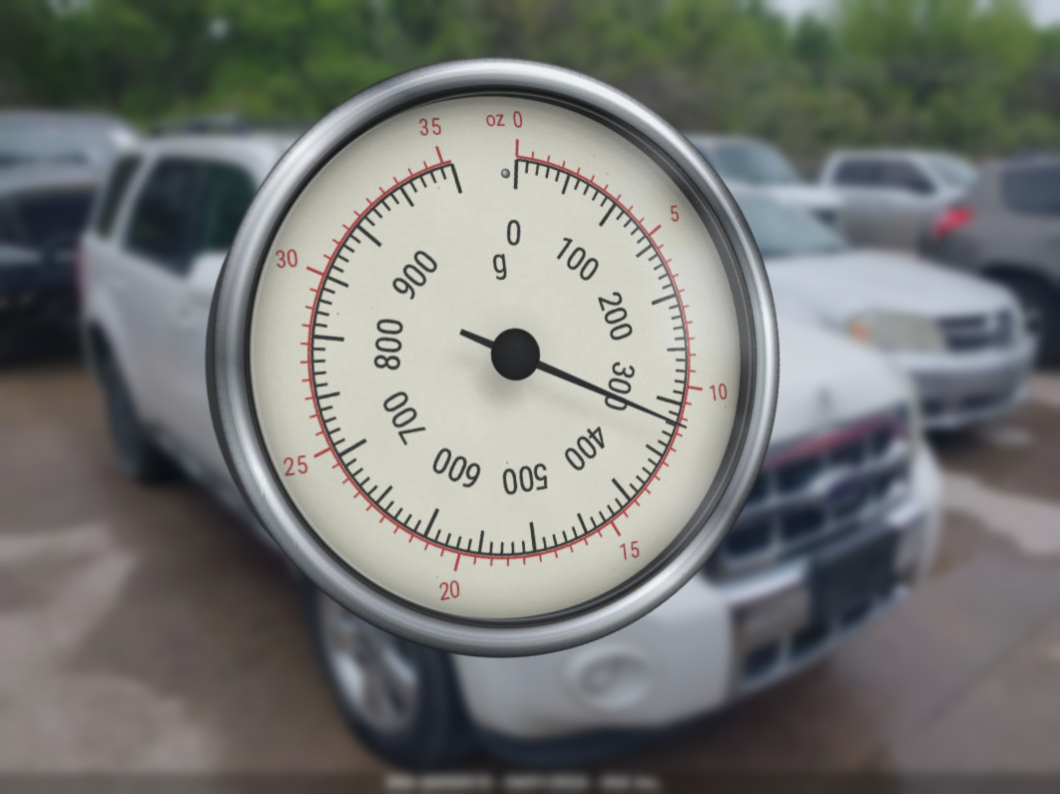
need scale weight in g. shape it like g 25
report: g 320
